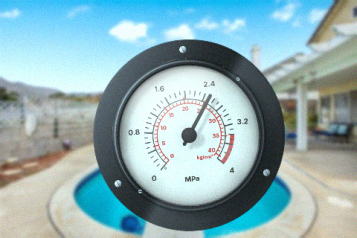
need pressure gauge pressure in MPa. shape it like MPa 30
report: MPa 2.5
